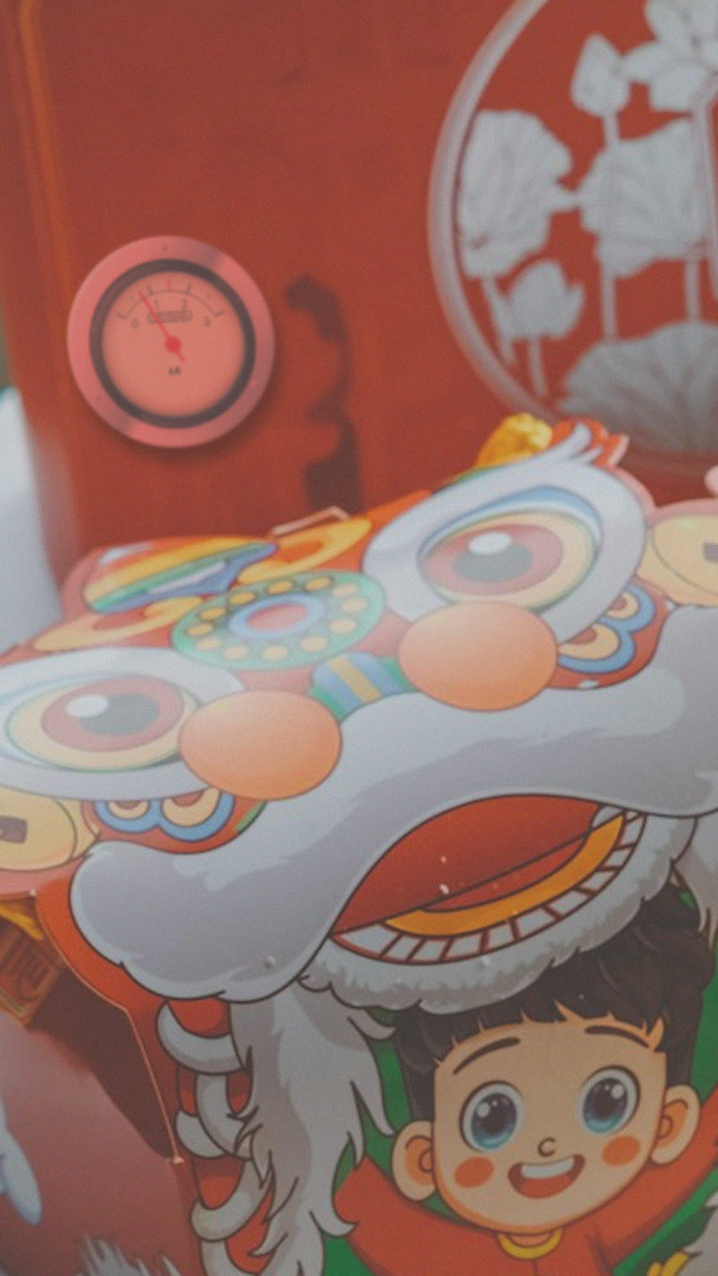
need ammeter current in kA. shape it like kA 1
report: kA 0.75
